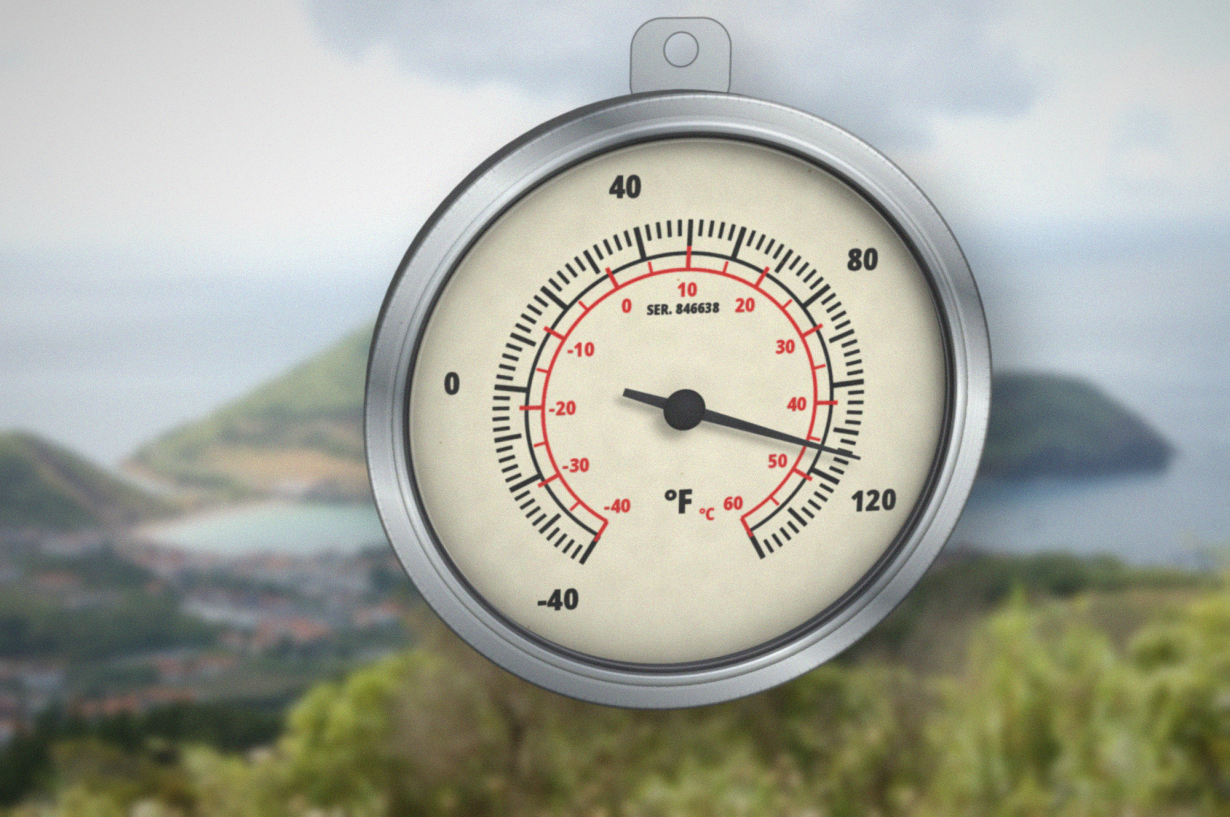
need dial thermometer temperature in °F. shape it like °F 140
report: °F 114
